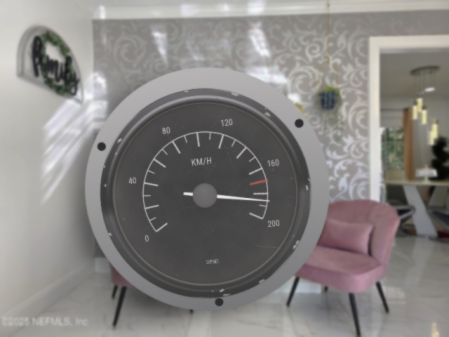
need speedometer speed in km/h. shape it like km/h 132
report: km/h 185
